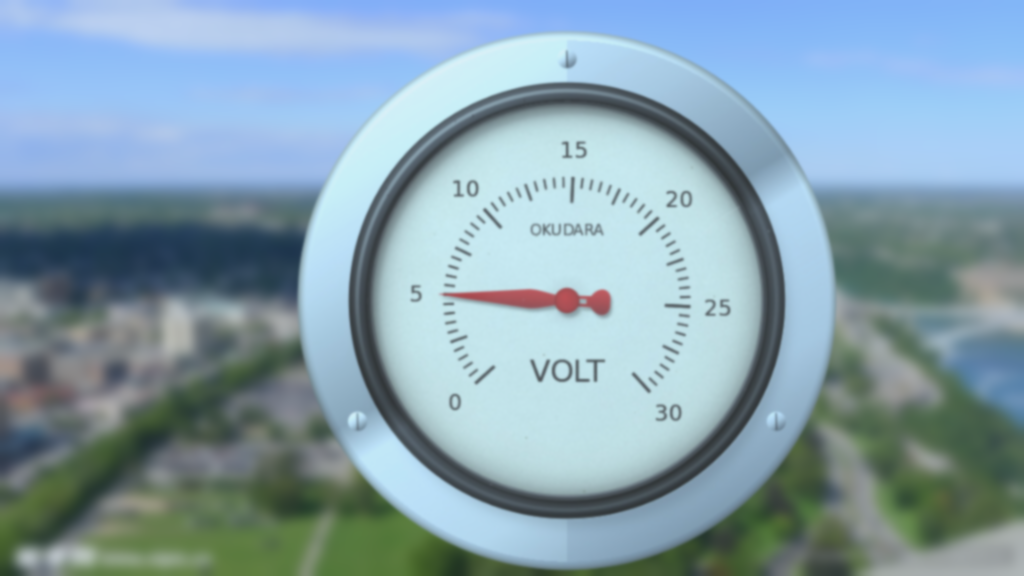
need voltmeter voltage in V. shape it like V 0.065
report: V 5
